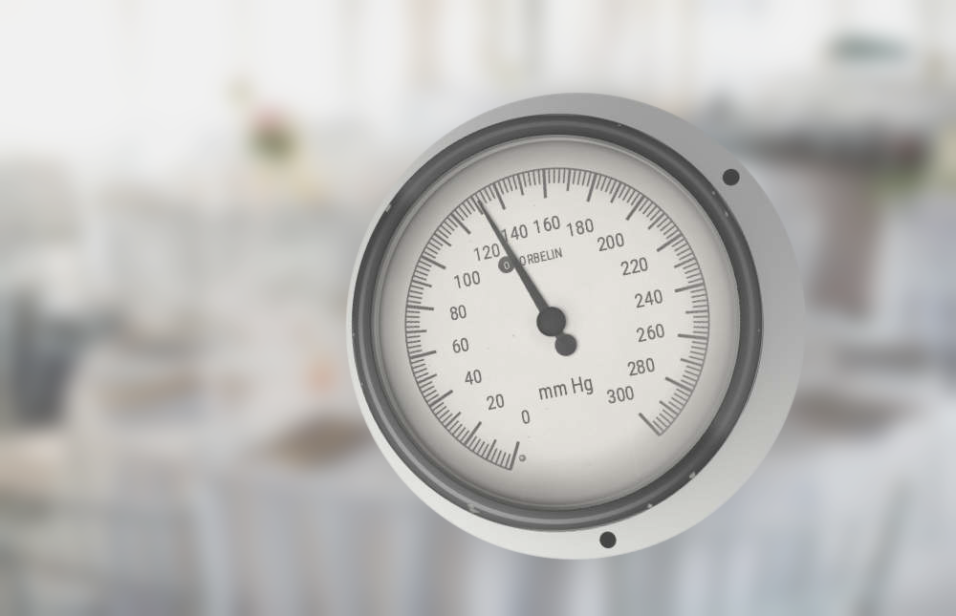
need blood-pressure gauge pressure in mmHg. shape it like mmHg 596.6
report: mmHg 132
